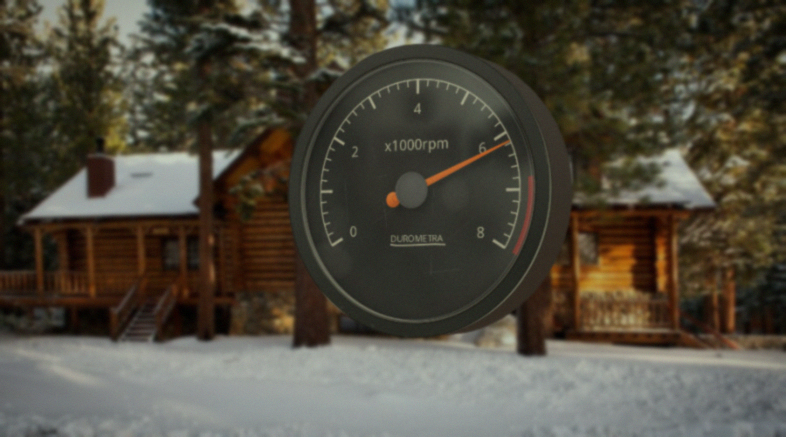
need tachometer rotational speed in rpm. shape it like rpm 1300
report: rpm 6200
